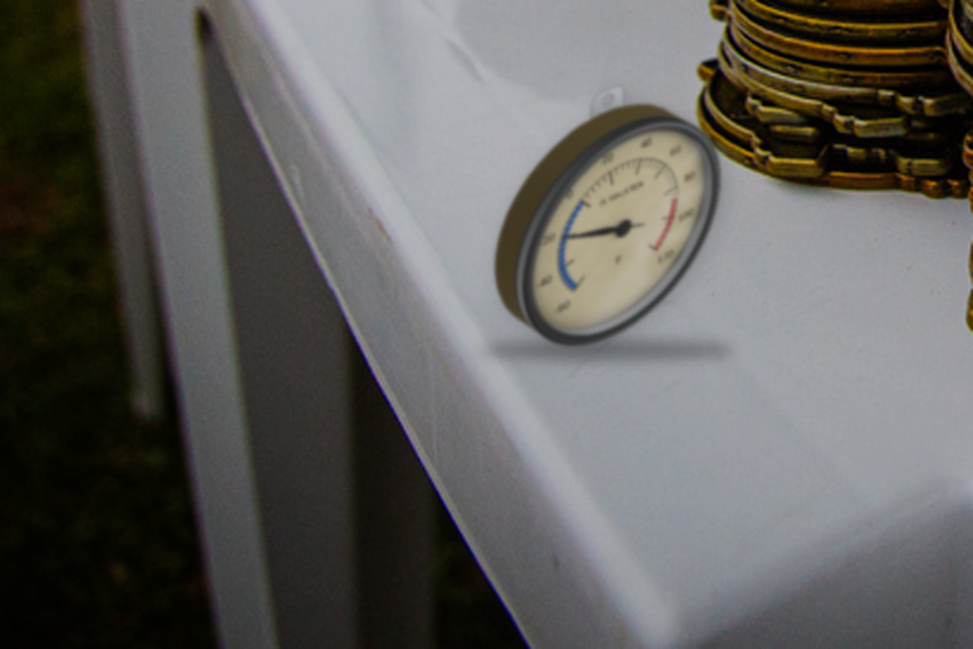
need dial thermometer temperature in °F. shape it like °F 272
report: °F -20
